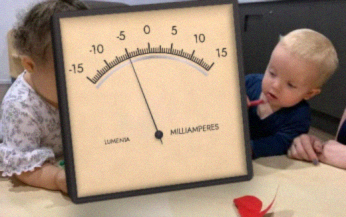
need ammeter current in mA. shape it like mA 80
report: mA -5
